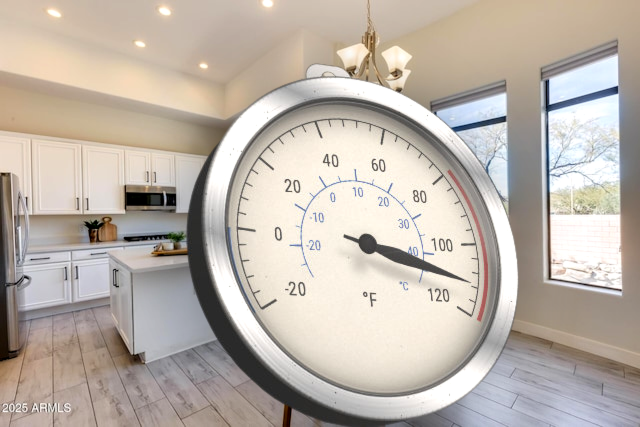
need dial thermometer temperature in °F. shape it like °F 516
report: °F 112
